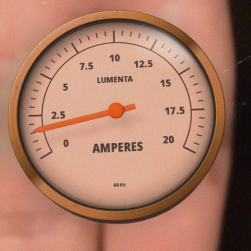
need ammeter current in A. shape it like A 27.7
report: A 1.5
